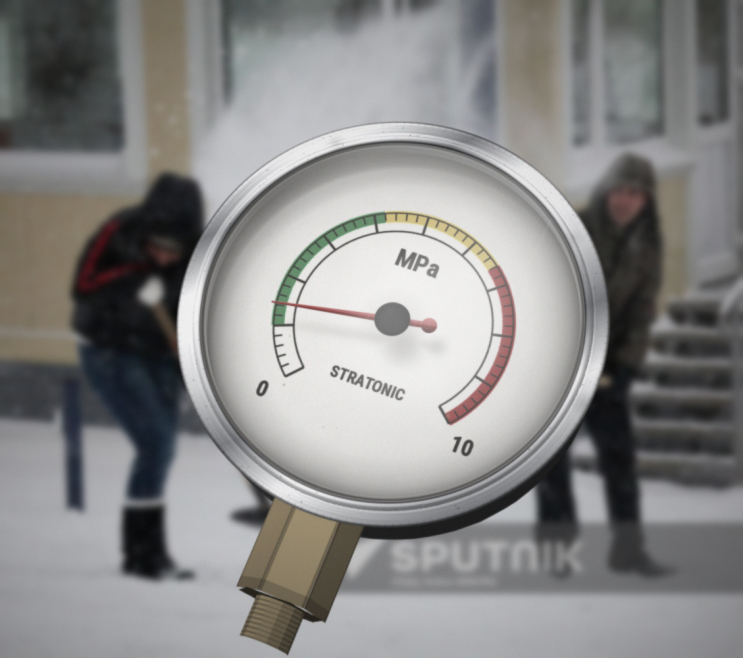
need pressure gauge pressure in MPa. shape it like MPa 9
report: MPa 1.4
